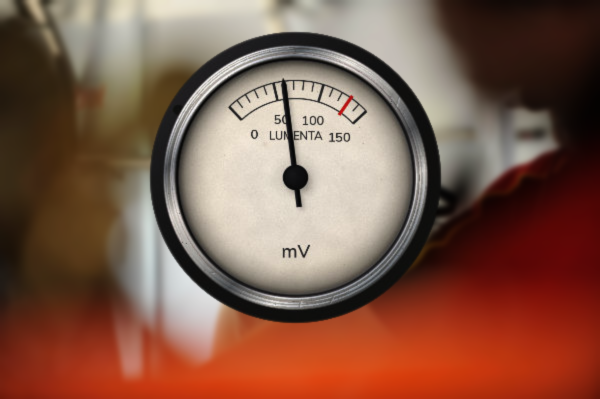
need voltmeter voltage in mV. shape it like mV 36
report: mV 60
